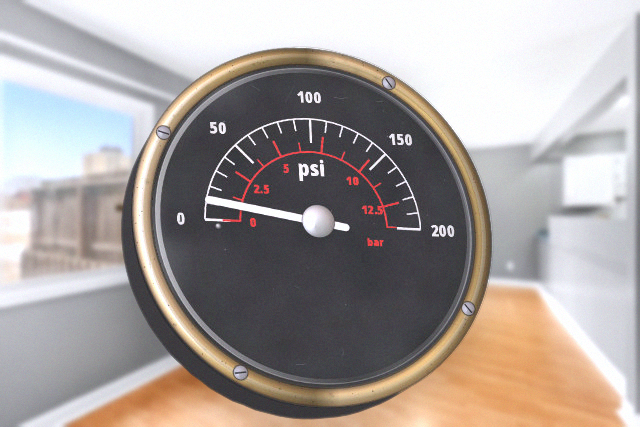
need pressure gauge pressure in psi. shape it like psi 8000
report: psi 10
